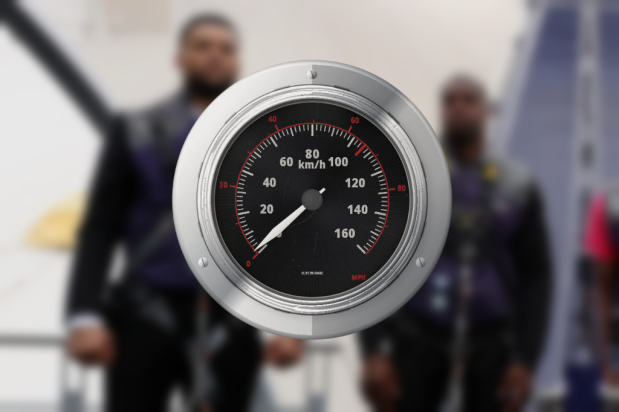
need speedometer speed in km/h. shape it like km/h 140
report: km/h 2
